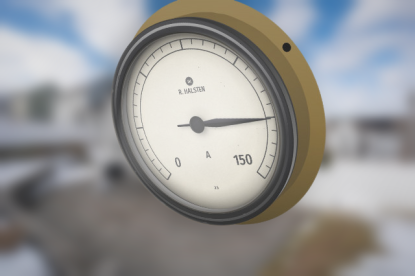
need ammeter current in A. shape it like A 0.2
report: A 125
